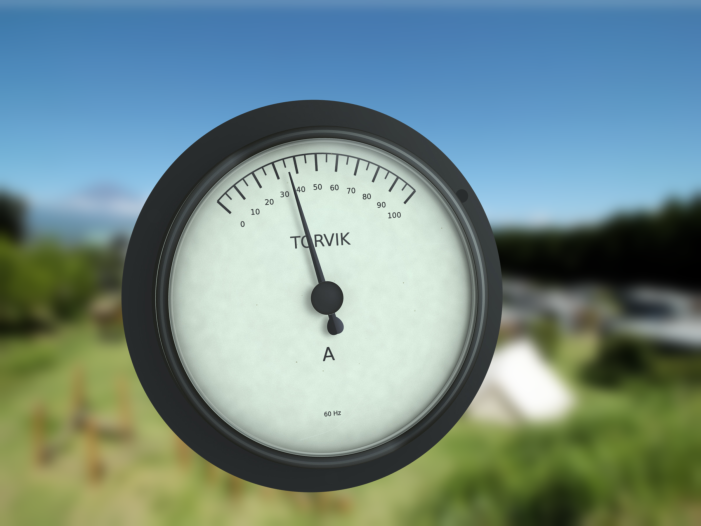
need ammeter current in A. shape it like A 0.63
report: A 35
